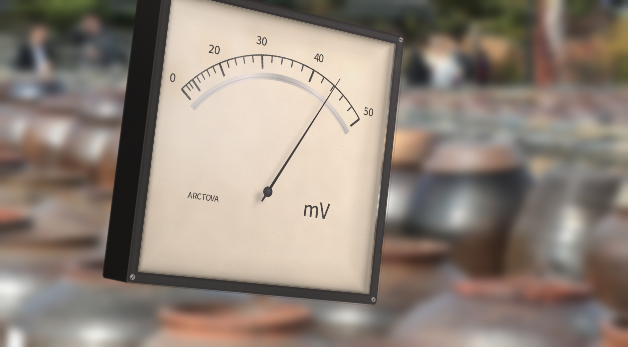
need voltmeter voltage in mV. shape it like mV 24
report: mV 44
